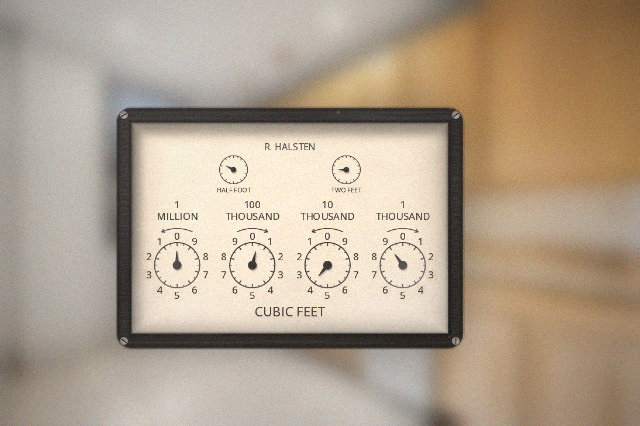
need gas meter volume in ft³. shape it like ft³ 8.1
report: ft³ 3900
